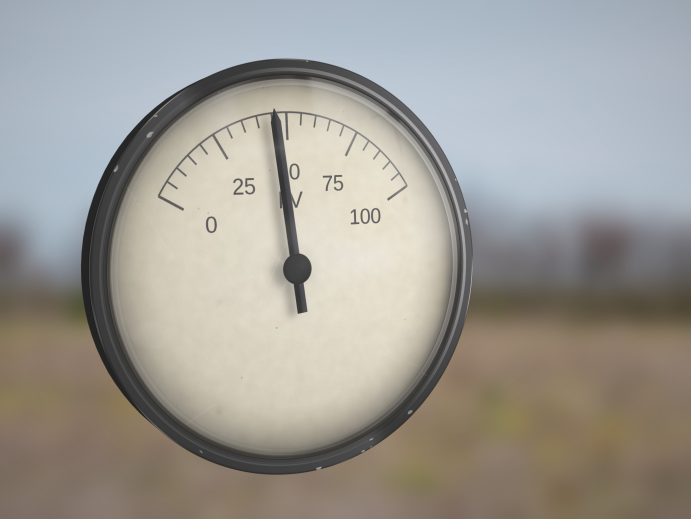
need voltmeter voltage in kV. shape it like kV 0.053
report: kV 45
